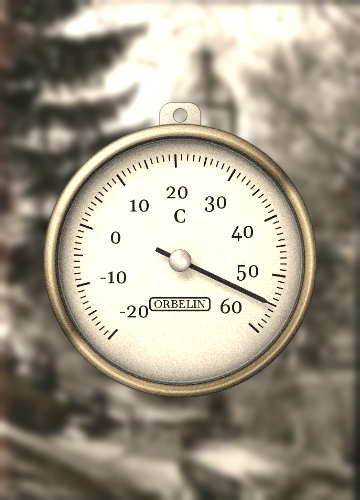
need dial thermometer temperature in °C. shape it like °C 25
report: °C 55
